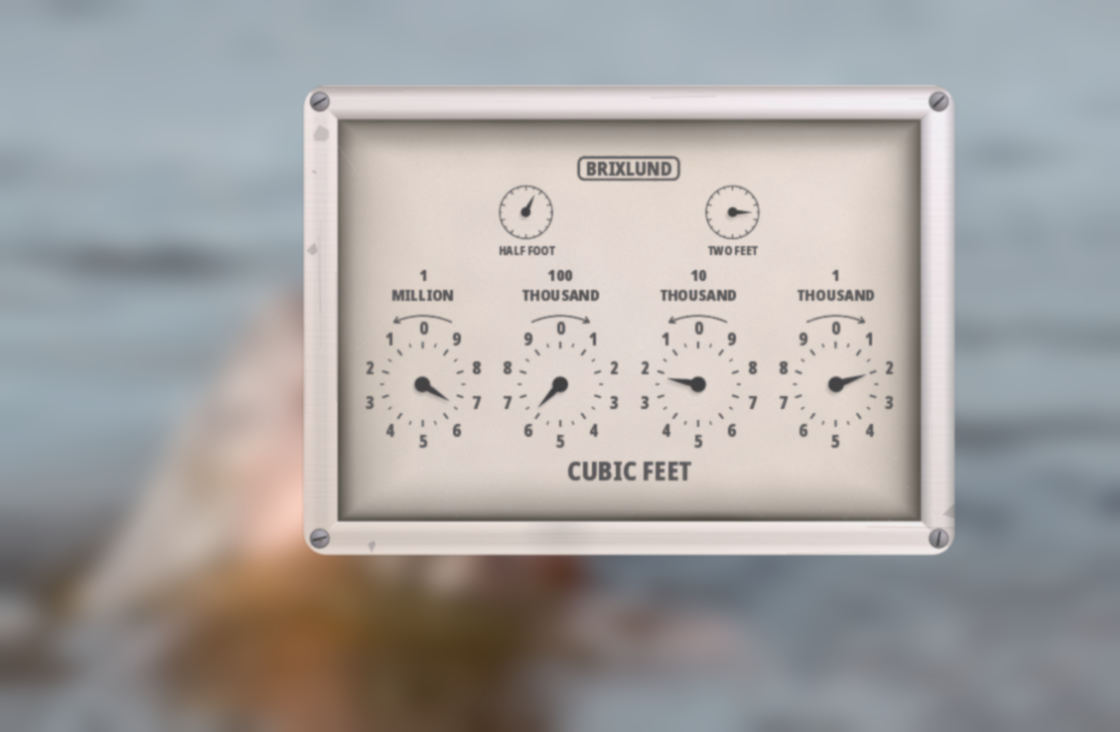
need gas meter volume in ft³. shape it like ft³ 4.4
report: ft³ 662200
